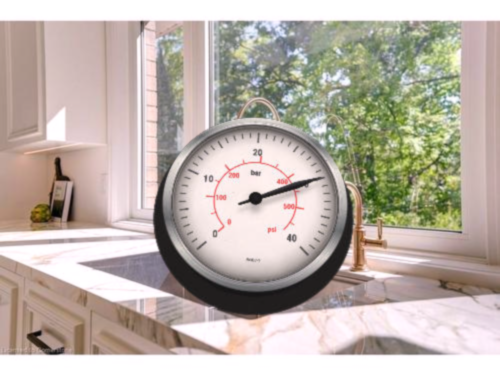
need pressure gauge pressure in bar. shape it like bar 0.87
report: bar 30
